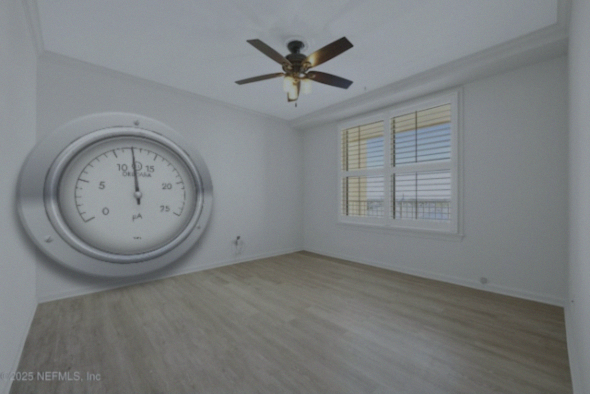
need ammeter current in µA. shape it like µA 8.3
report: µA 12
